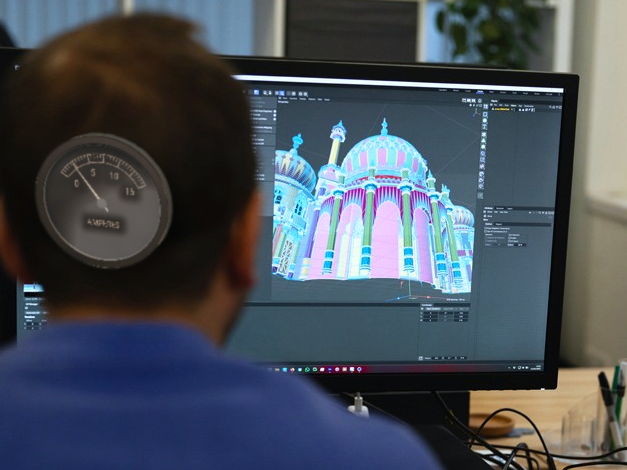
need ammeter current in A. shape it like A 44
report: A 2.5
